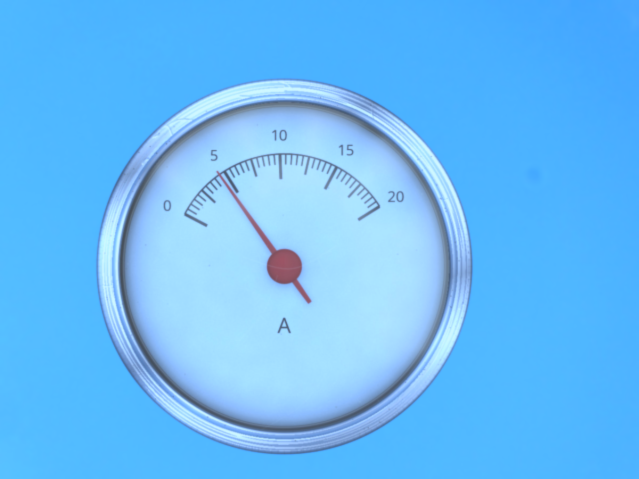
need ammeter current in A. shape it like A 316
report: A 4.5
